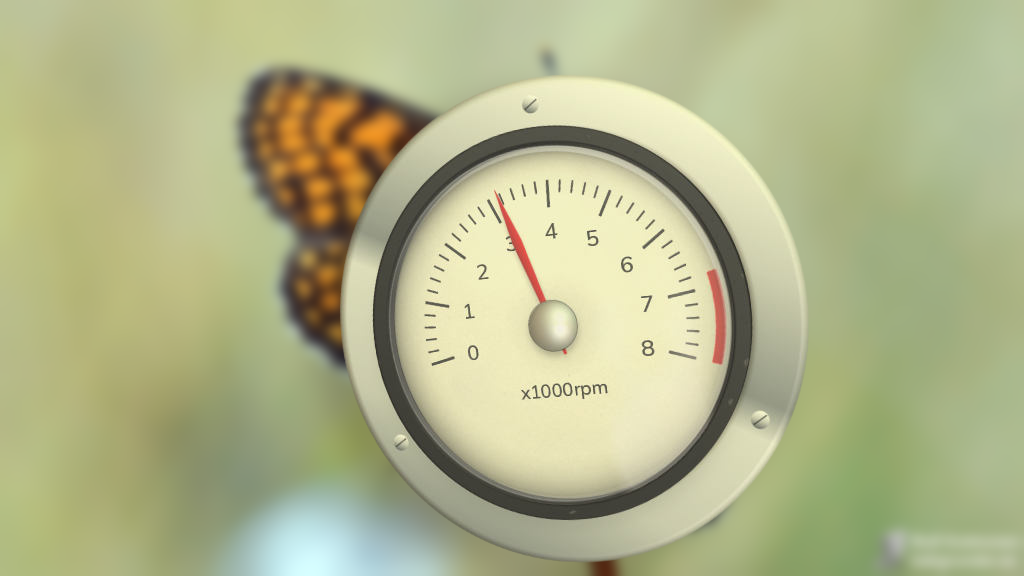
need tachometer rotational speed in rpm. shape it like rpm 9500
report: rpm 3200
